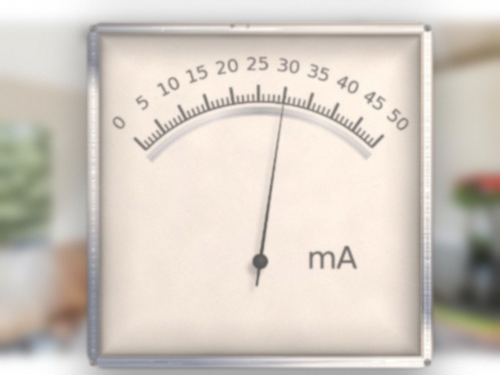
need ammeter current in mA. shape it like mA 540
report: mA 30
